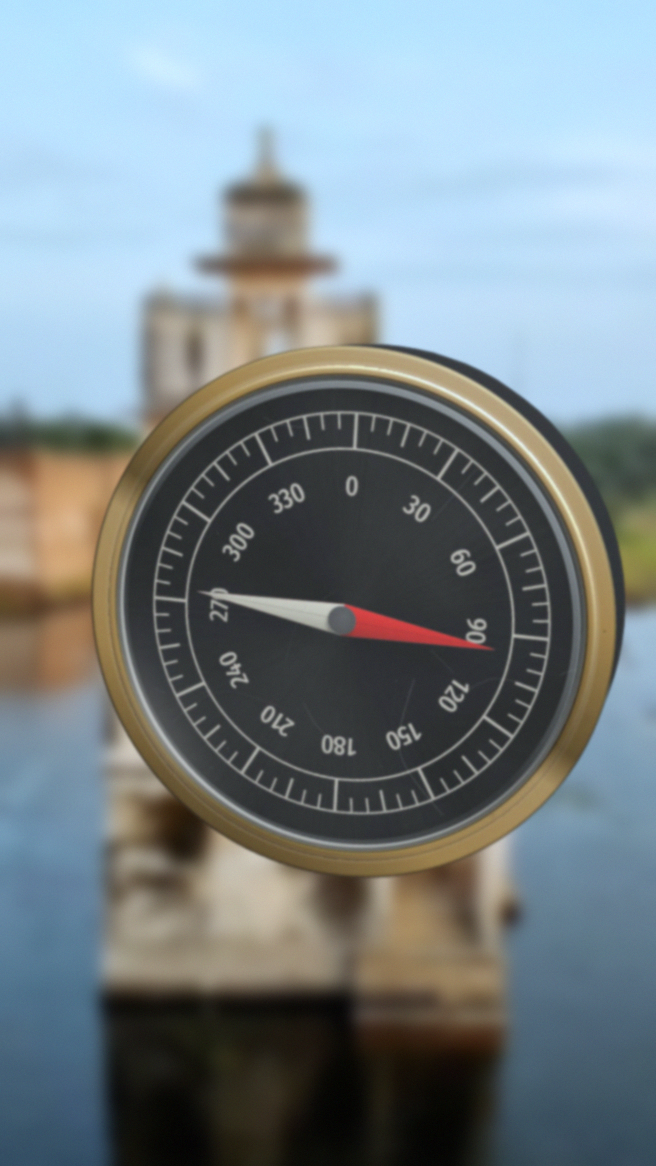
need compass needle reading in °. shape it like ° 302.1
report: ° 95
